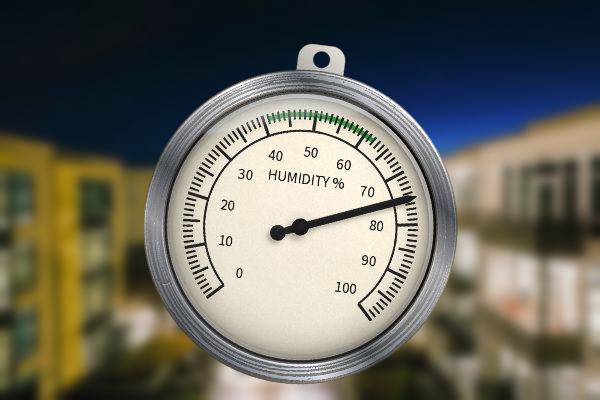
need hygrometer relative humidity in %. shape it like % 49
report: % 75
